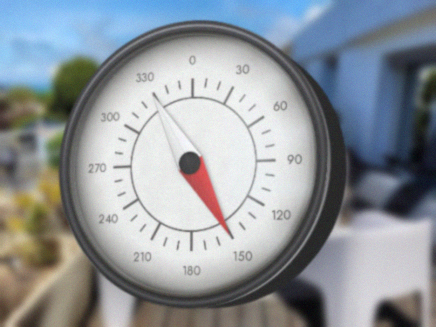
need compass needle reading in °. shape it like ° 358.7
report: ° 150
